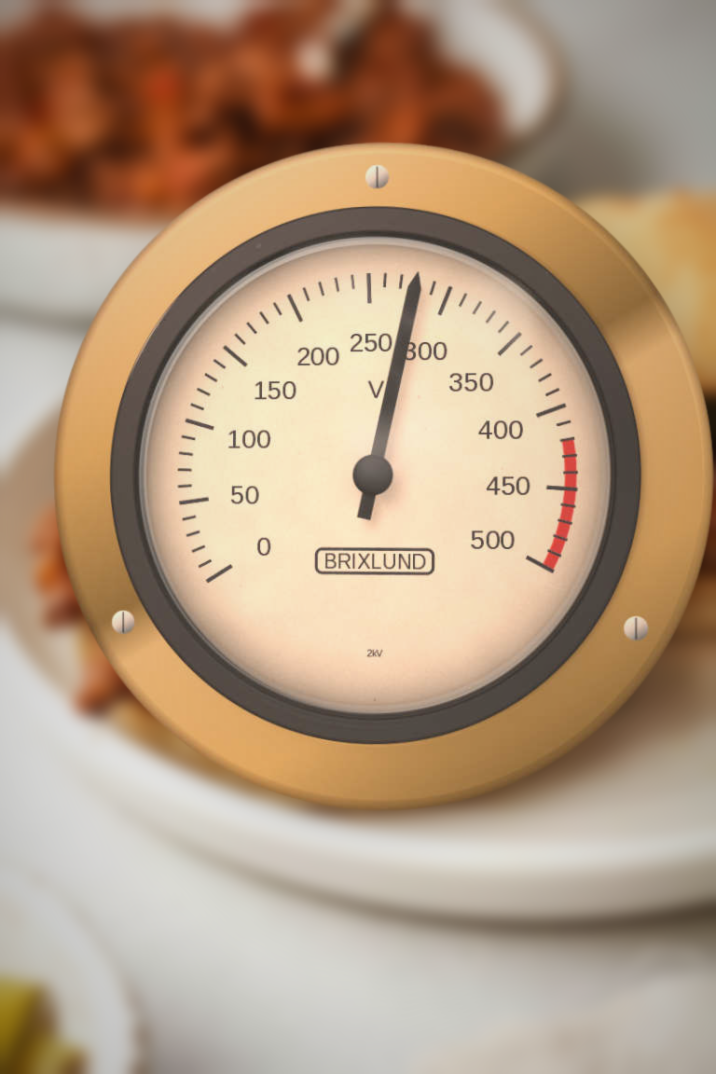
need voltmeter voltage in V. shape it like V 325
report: V 280
